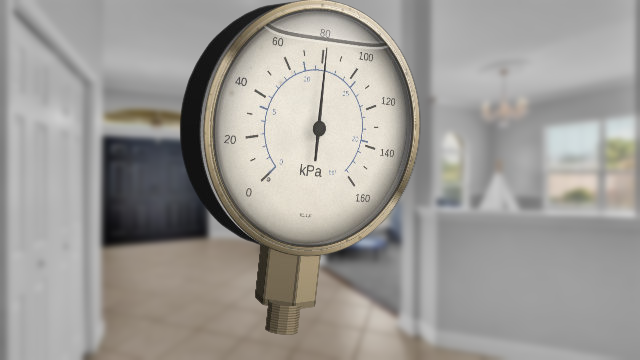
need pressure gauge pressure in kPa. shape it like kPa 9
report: kPa 80
